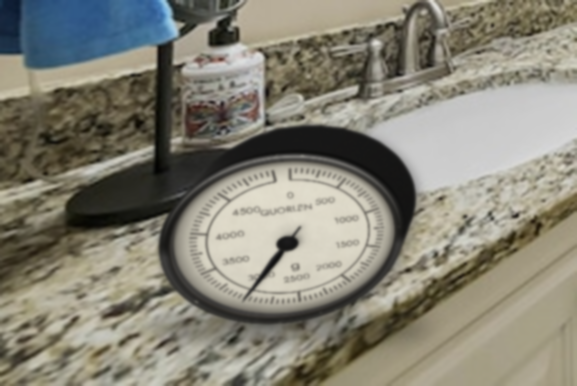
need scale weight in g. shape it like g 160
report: g 3000
